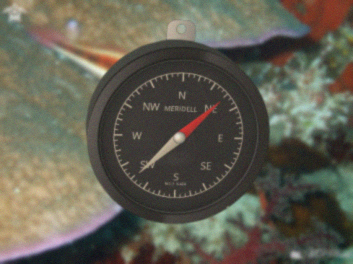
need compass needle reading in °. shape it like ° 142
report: ° 45
